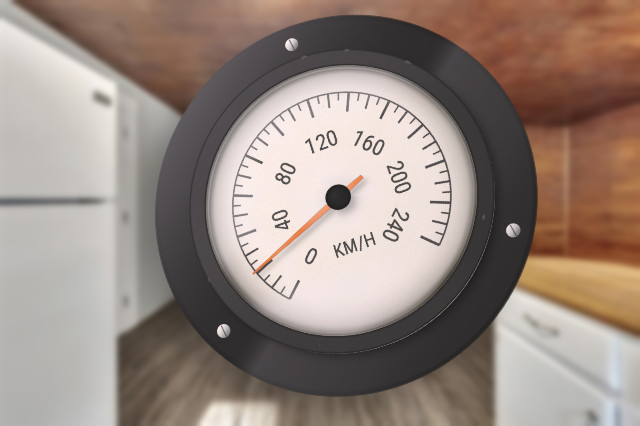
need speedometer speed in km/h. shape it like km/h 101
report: km/h 20
